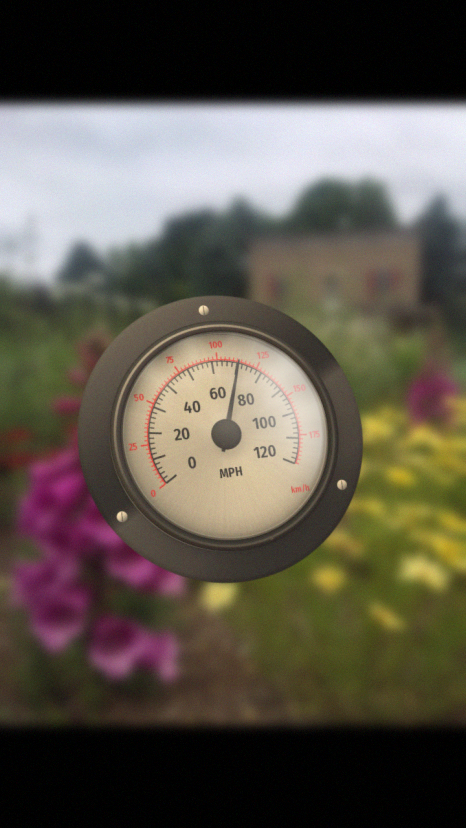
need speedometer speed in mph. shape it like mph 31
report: mph 70
